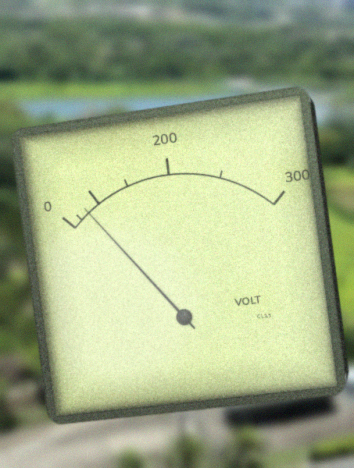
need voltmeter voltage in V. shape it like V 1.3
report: V 75
